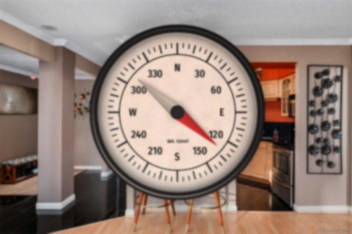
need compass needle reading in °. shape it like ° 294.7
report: ° 130
